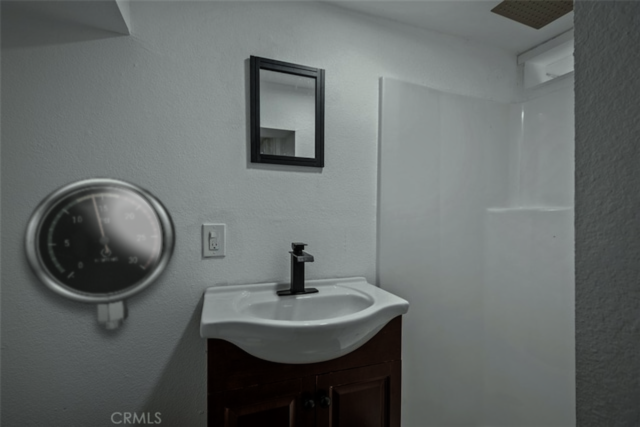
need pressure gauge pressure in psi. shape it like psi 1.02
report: psi 14
